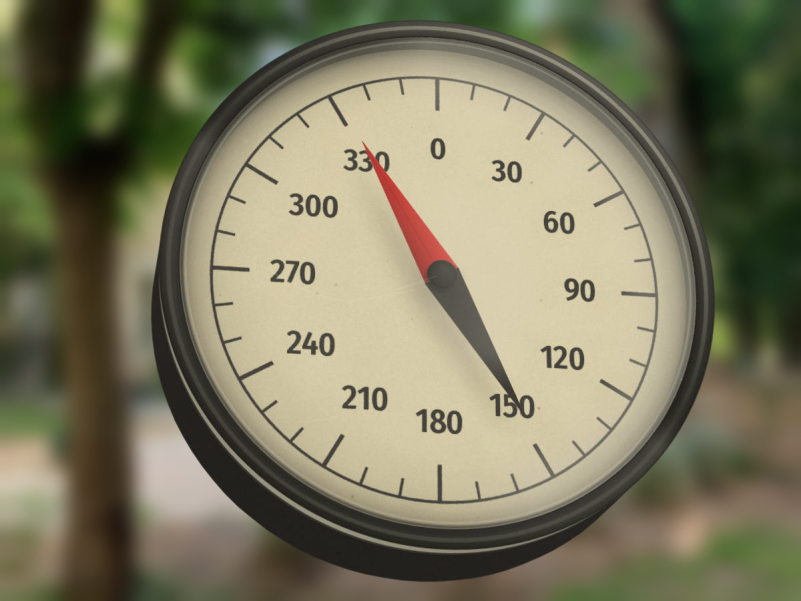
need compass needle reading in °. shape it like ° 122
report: ° 330
